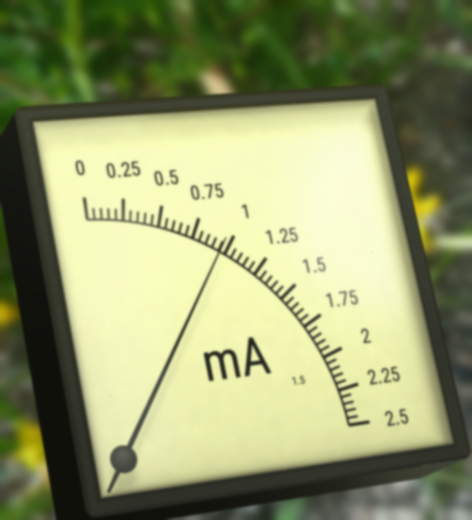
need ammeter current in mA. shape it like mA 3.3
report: mA 0.95
